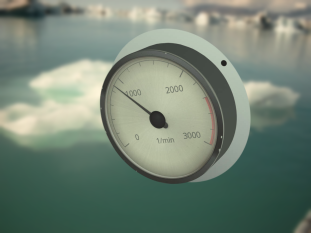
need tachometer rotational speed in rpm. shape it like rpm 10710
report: rpm 900
